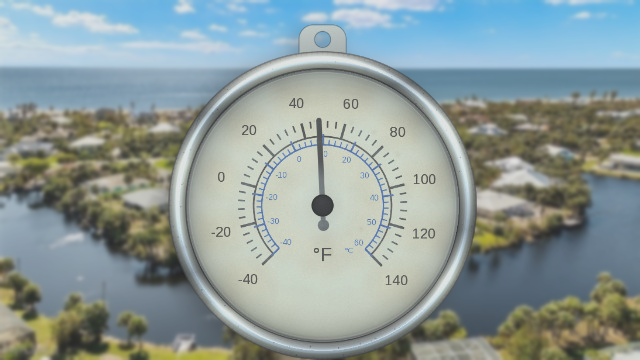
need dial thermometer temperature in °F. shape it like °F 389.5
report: °F 48
